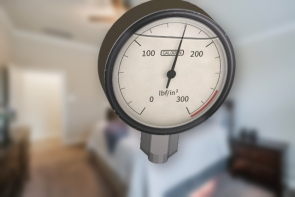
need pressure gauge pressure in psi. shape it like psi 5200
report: psi 160
